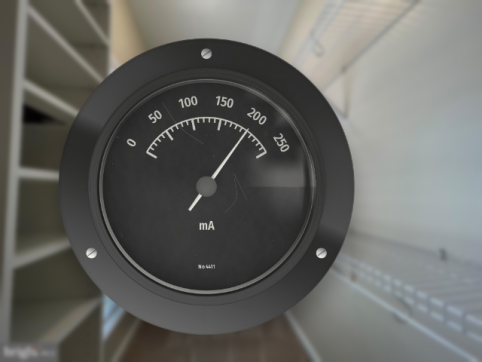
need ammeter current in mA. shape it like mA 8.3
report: mA 200
